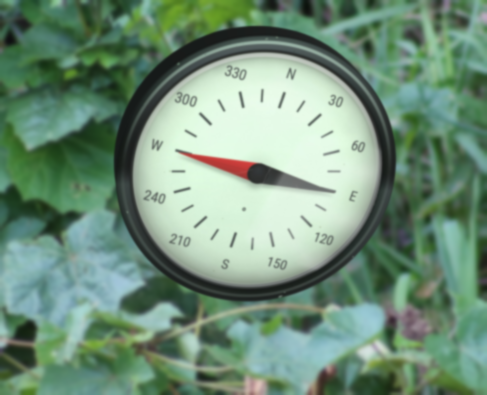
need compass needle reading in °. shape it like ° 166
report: ° 270
